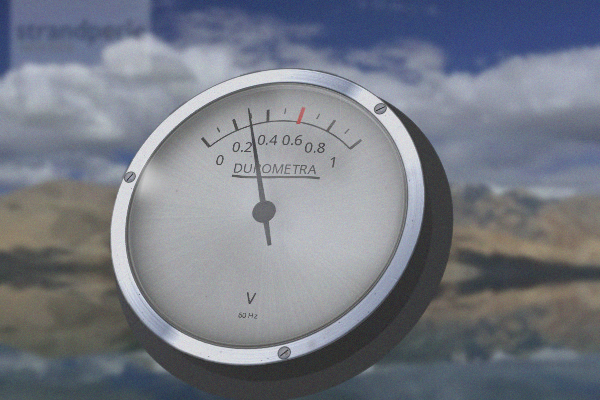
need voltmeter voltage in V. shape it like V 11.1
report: V 0.3
